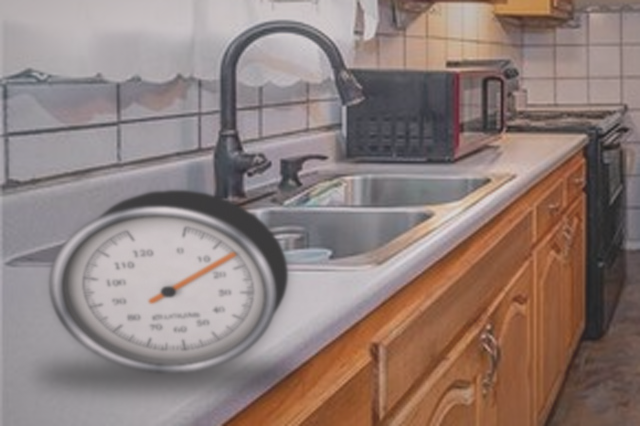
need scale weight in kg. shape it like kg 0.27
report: kg 15
